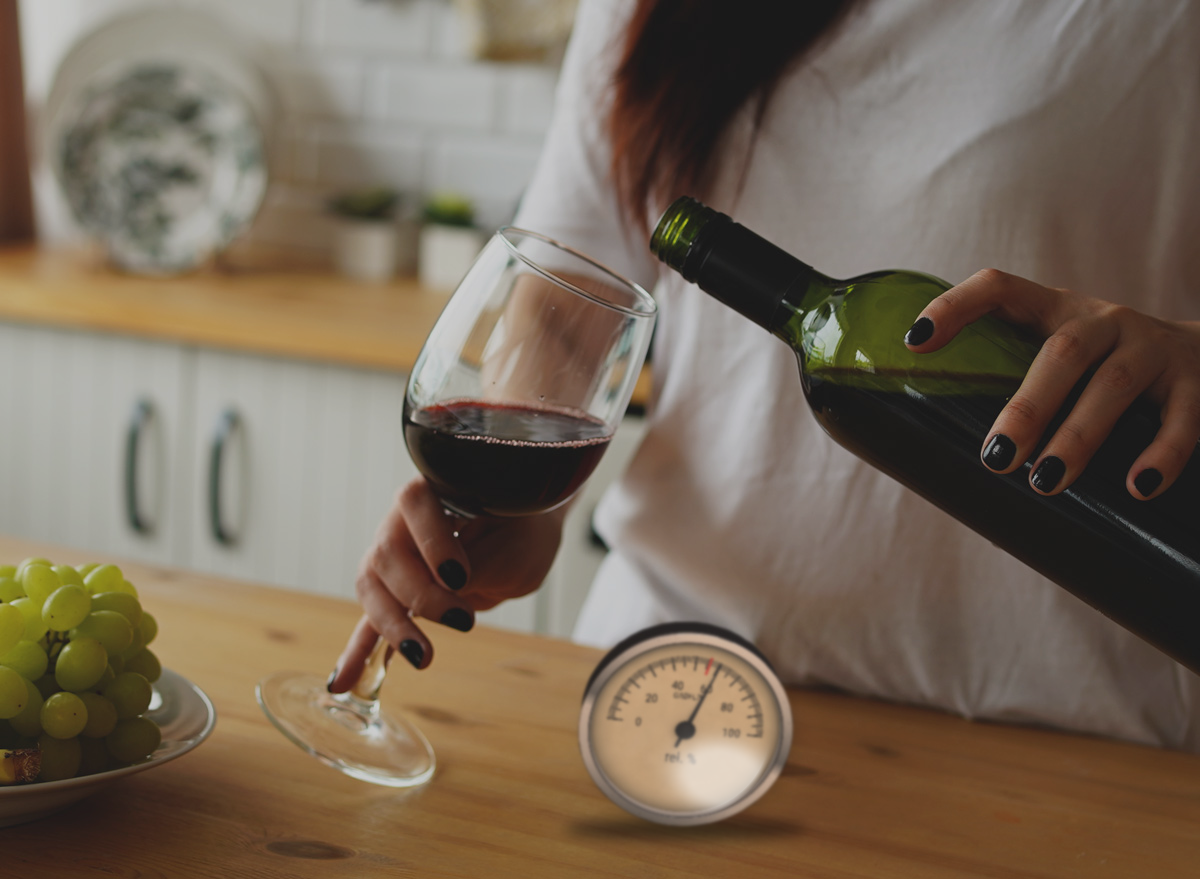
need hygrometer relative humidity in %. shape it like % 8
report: % 60
